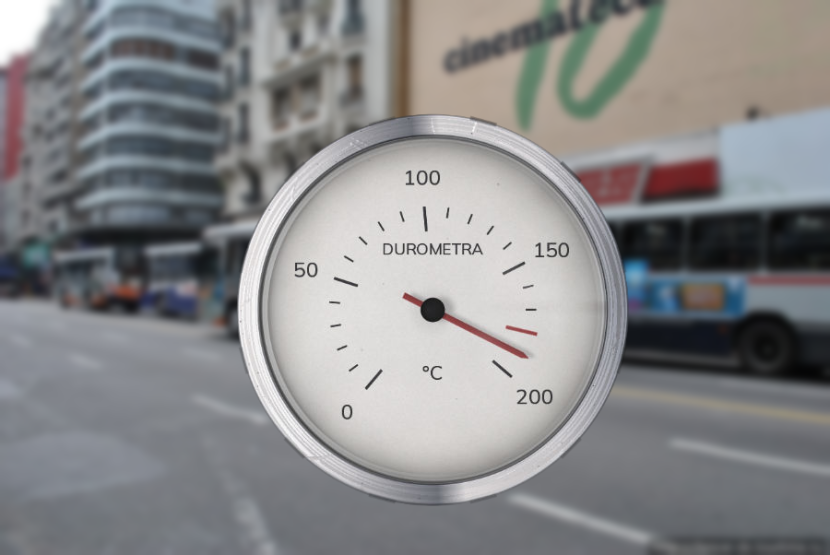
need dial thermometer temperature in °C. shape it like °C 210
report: °C 190
